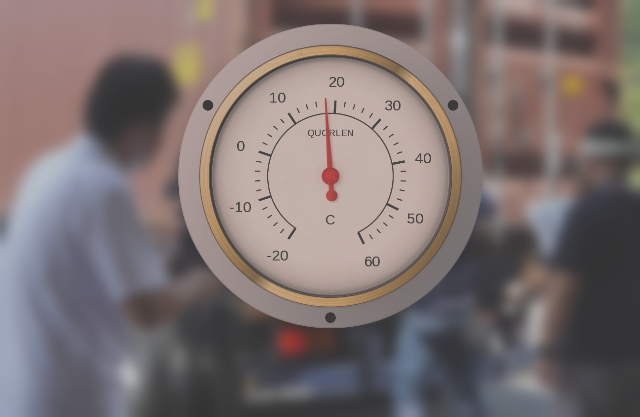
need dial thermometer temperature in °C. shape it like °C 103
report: °C 18
